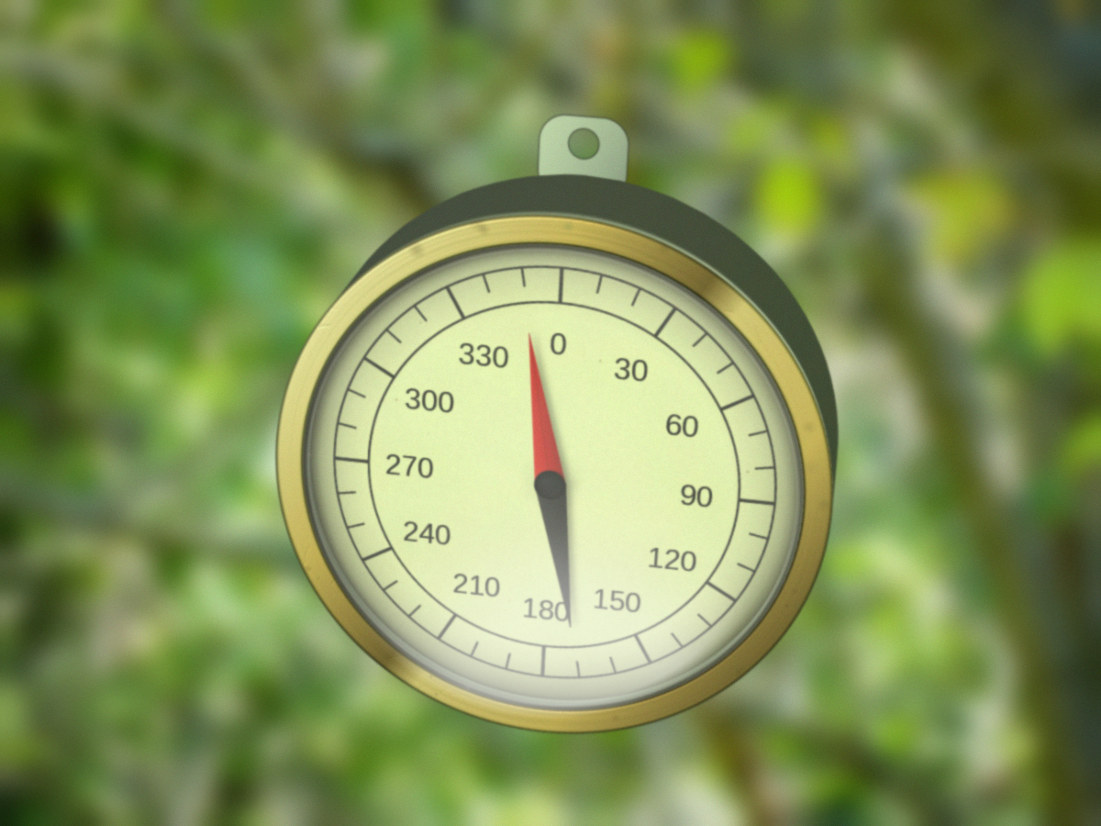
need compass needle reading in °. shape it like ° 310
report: ° 350
